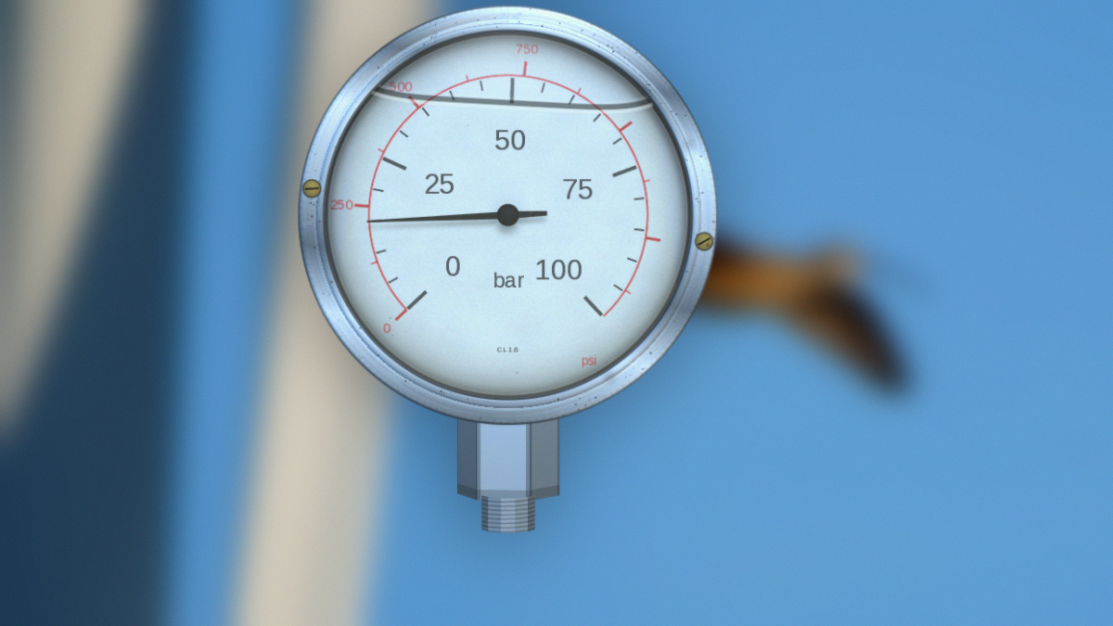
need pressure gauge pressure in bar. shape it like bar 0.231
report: bar 15
